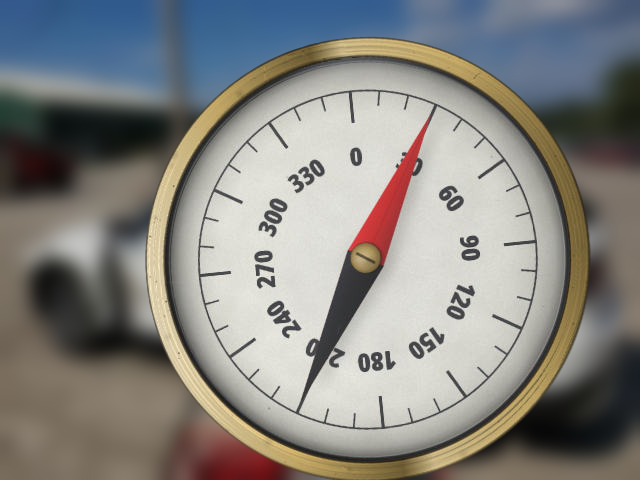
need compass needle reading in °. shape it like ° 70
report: ° 30
